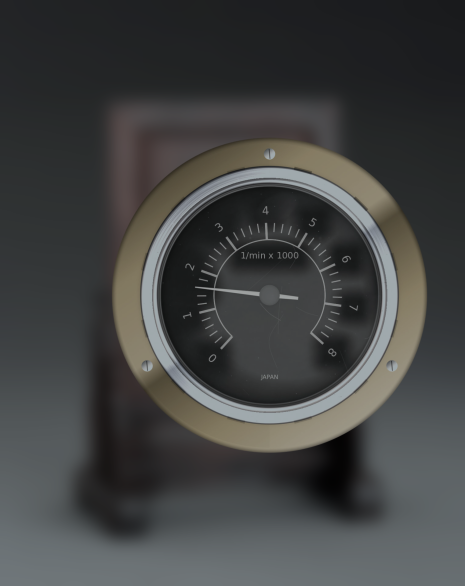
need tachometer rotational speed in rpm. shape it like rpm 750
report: rpm 1600
